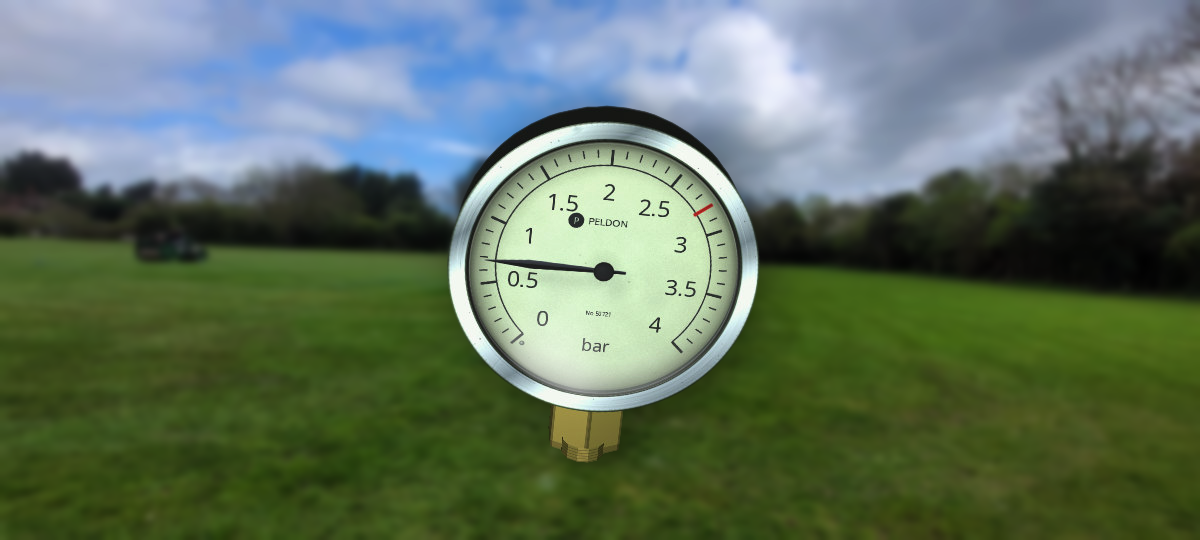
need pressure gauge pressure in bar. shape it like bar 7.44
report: bar 0.7
